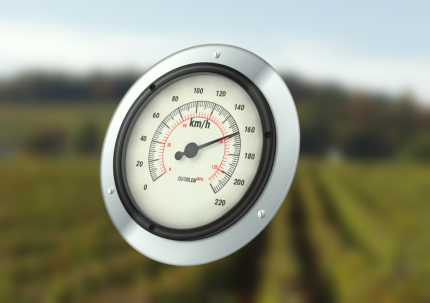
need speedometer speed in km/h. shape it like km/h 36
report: km/h 160
